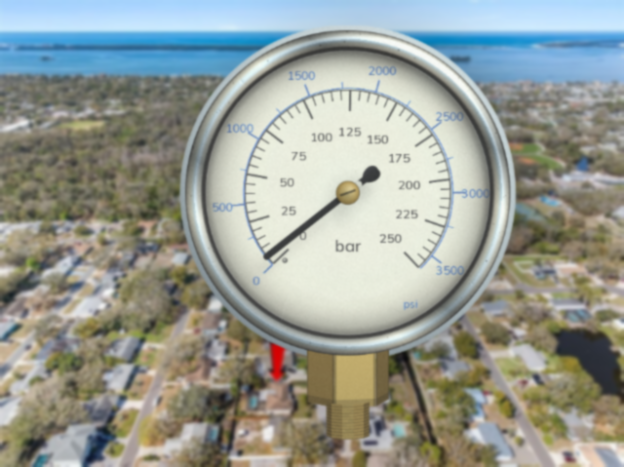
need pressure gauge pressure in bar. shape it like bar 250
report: bar 5
